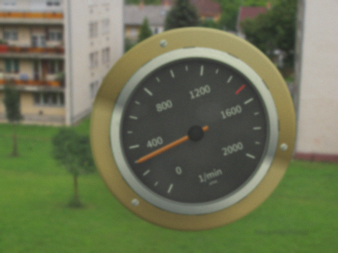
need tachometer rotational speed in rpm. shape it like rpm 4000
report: rpm 300
